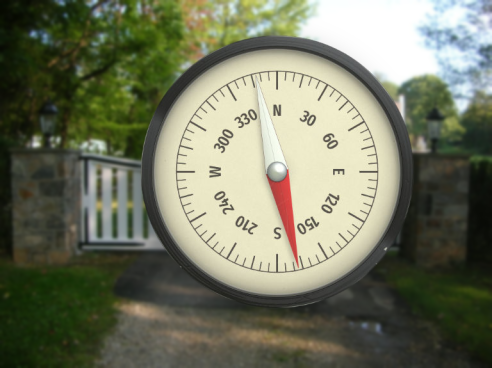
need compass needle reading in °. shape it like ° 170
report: ° 167.5
